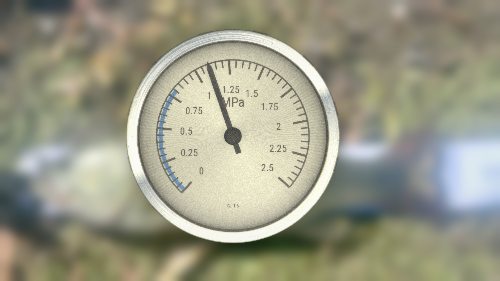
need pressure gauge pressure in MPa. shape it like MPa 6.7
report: MPa 1.1
